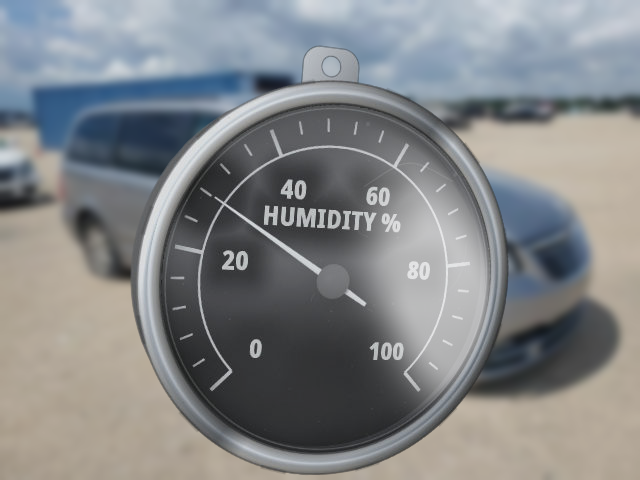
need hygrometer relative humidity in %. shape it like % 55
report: % 28
